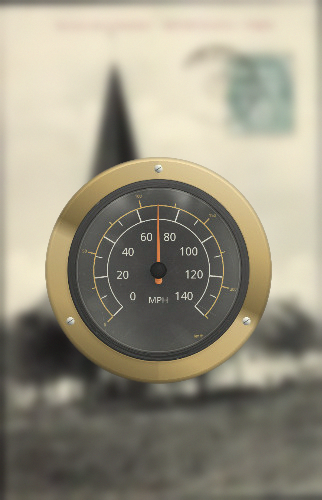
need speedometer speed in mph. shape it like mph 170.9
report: mph 70
